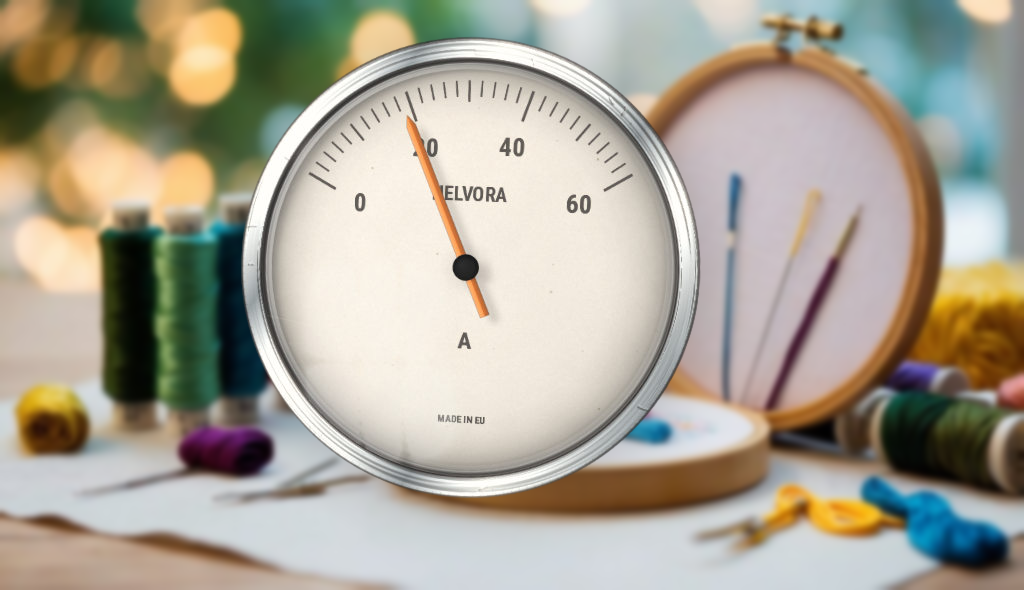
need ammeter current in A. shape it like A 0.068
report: A 19
